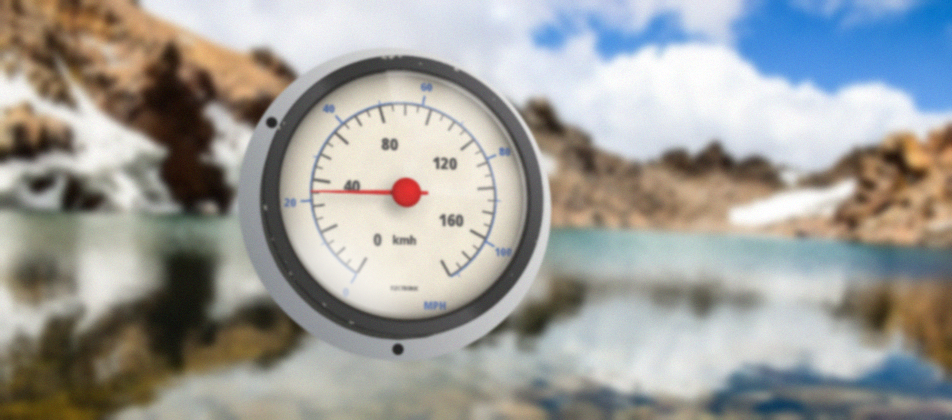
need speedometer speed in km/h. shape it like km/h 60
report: km/h 35
